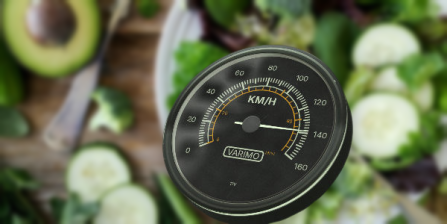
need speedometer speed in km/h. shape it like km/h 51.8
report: km/h 140
